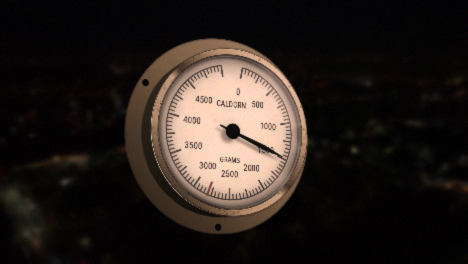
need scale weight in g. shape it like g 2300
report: g 1500
